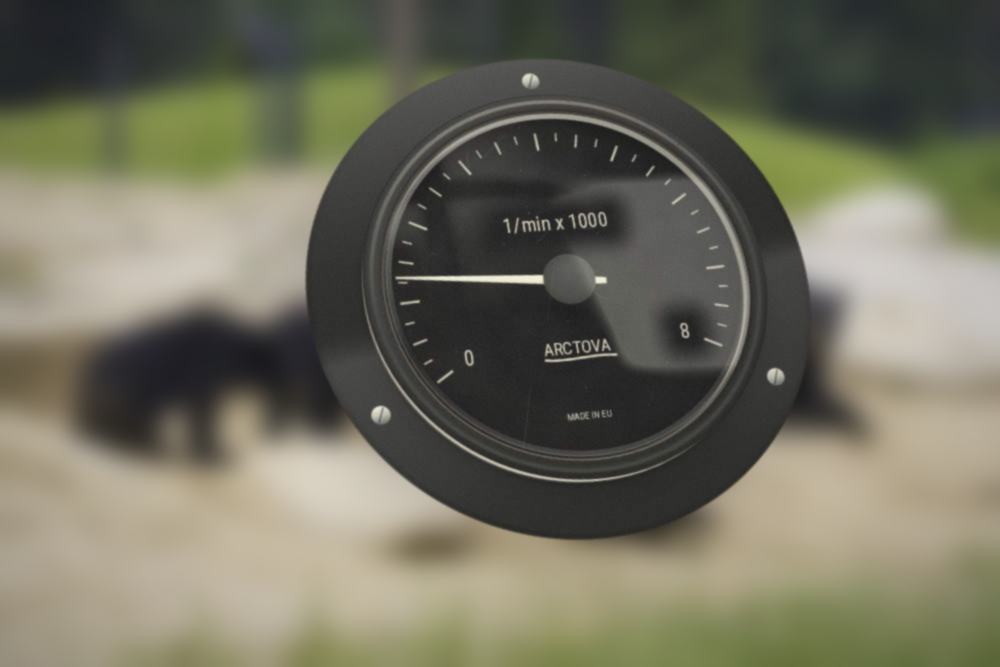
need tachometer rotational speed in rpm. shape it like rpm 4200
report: rpm 1250
